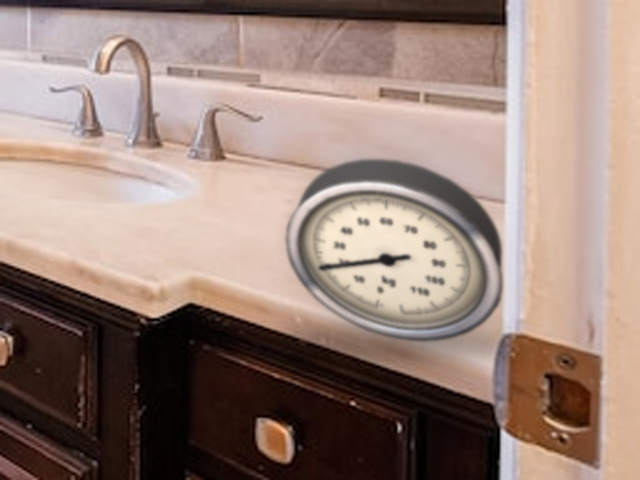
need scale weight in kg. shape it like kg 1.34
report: kg 20
